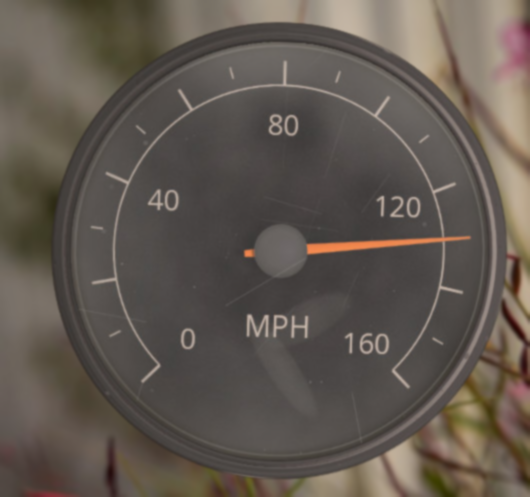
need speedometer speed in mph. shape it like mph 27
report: mph 130
